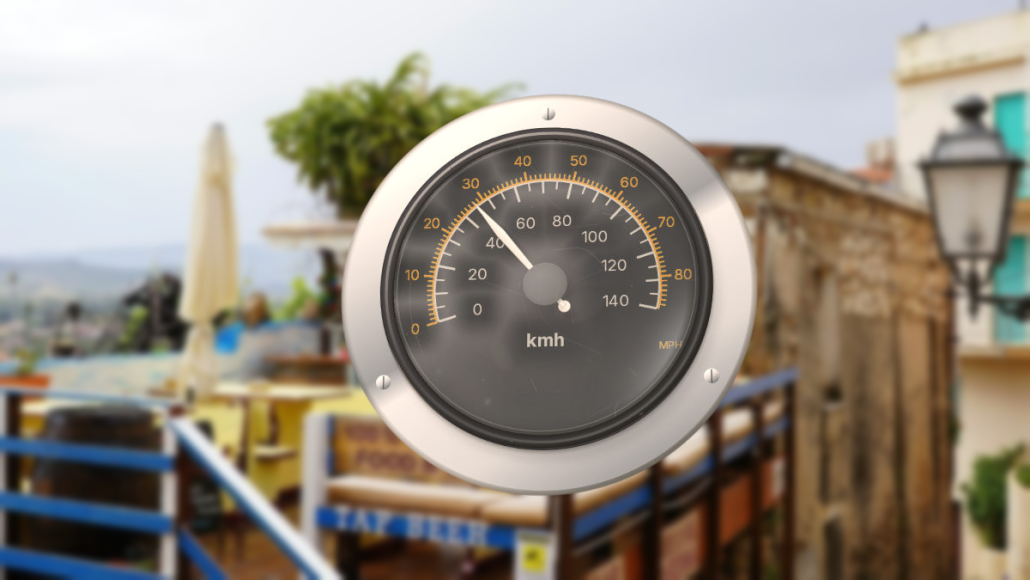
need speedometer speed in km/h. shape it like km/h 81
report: km/h 45
